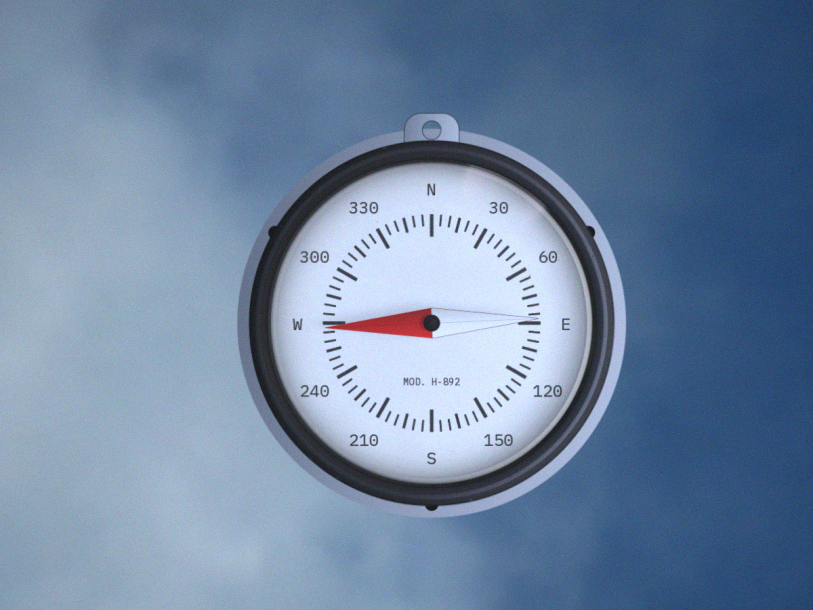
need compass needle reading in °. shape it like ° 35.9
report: ° 267.5
